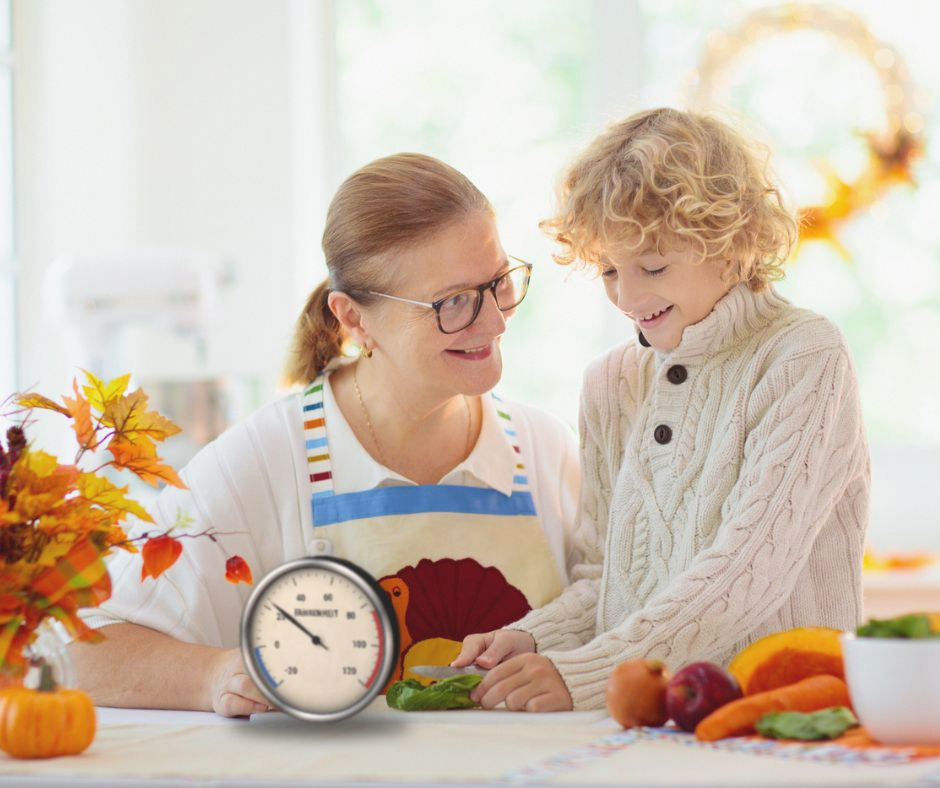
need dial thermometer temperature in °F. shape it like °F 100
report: °F 24
